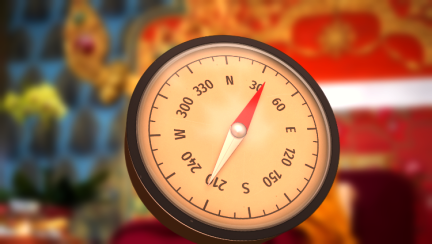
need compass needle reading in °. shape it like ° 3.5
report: ° 35
